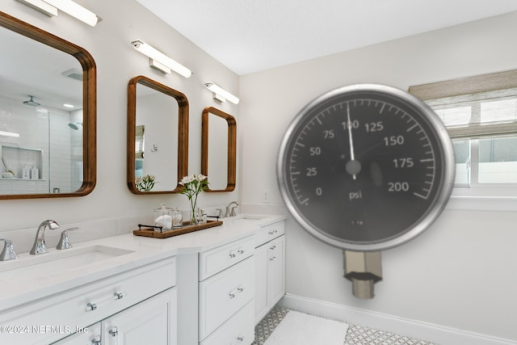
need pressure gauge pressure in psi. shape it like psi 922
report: psi 100
